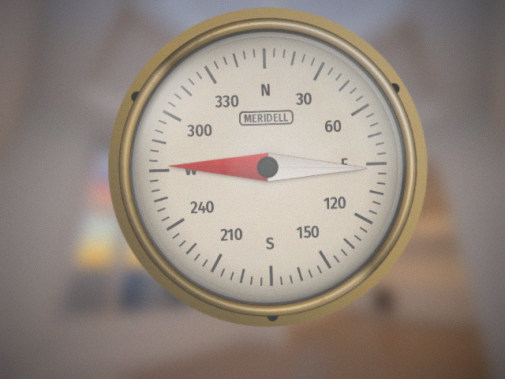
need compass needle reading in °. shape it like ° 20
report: ° 272.5
